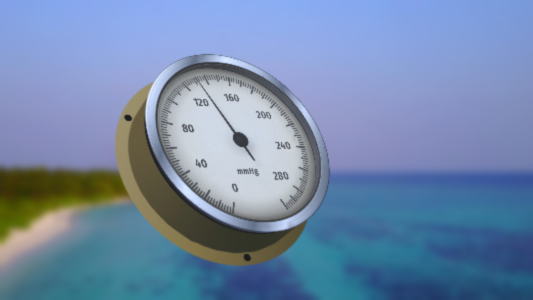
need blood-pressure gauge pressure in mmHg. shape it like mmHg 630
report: mmHg 130
